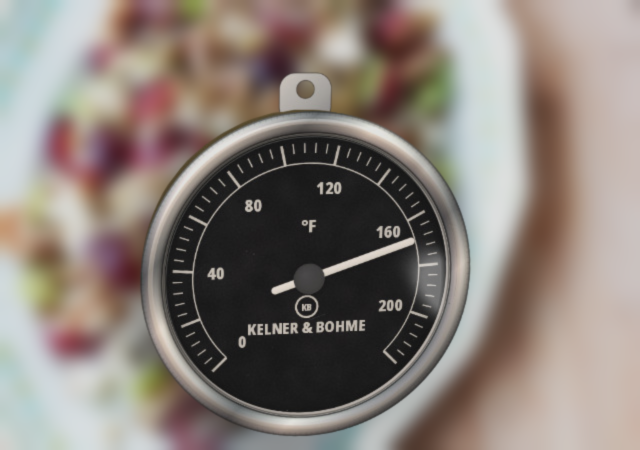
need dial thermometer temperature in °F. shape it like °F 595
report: °F 168
